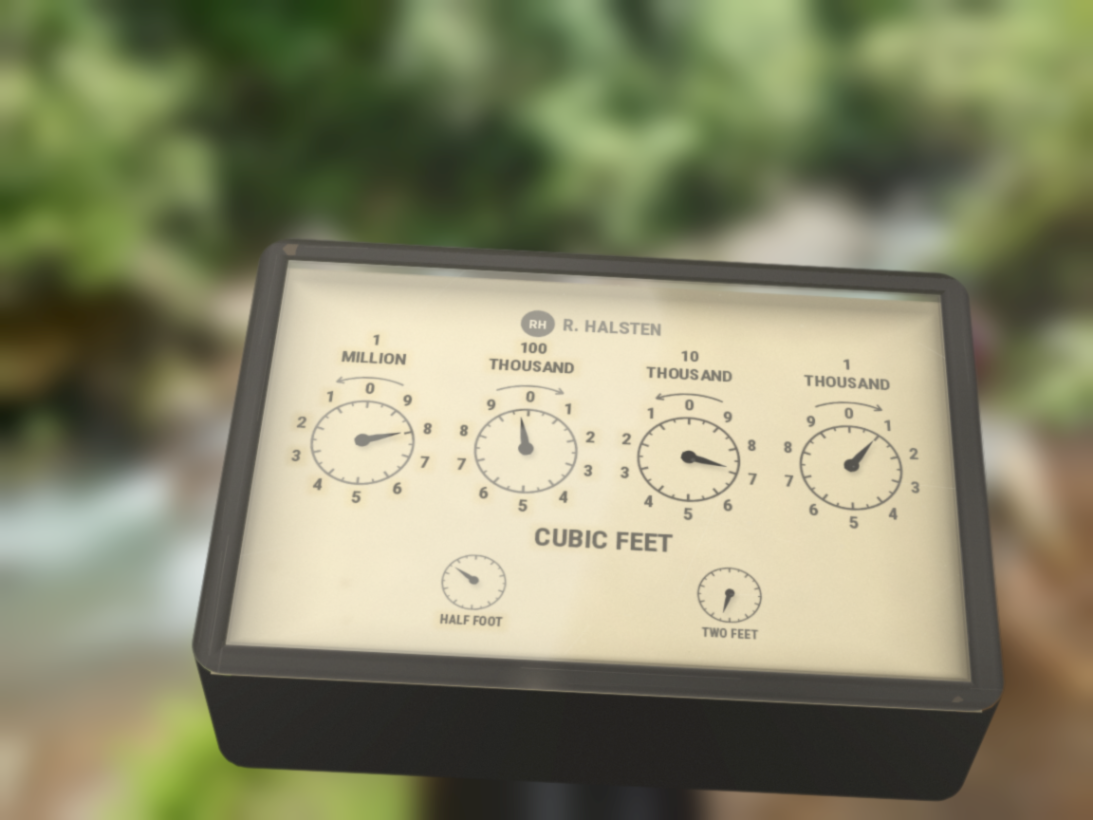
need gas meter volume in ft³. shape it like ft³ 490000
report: ft³ 797100
